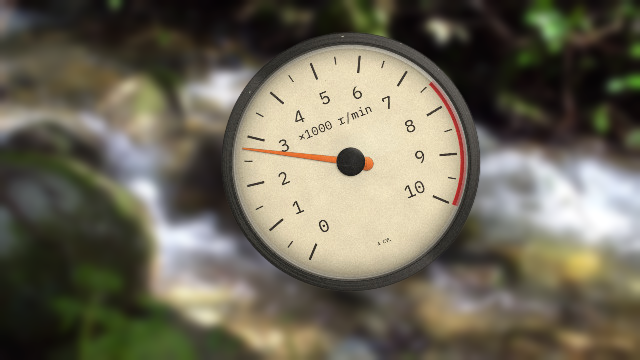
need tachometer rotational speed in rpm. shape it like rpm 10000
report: rpm 2750
